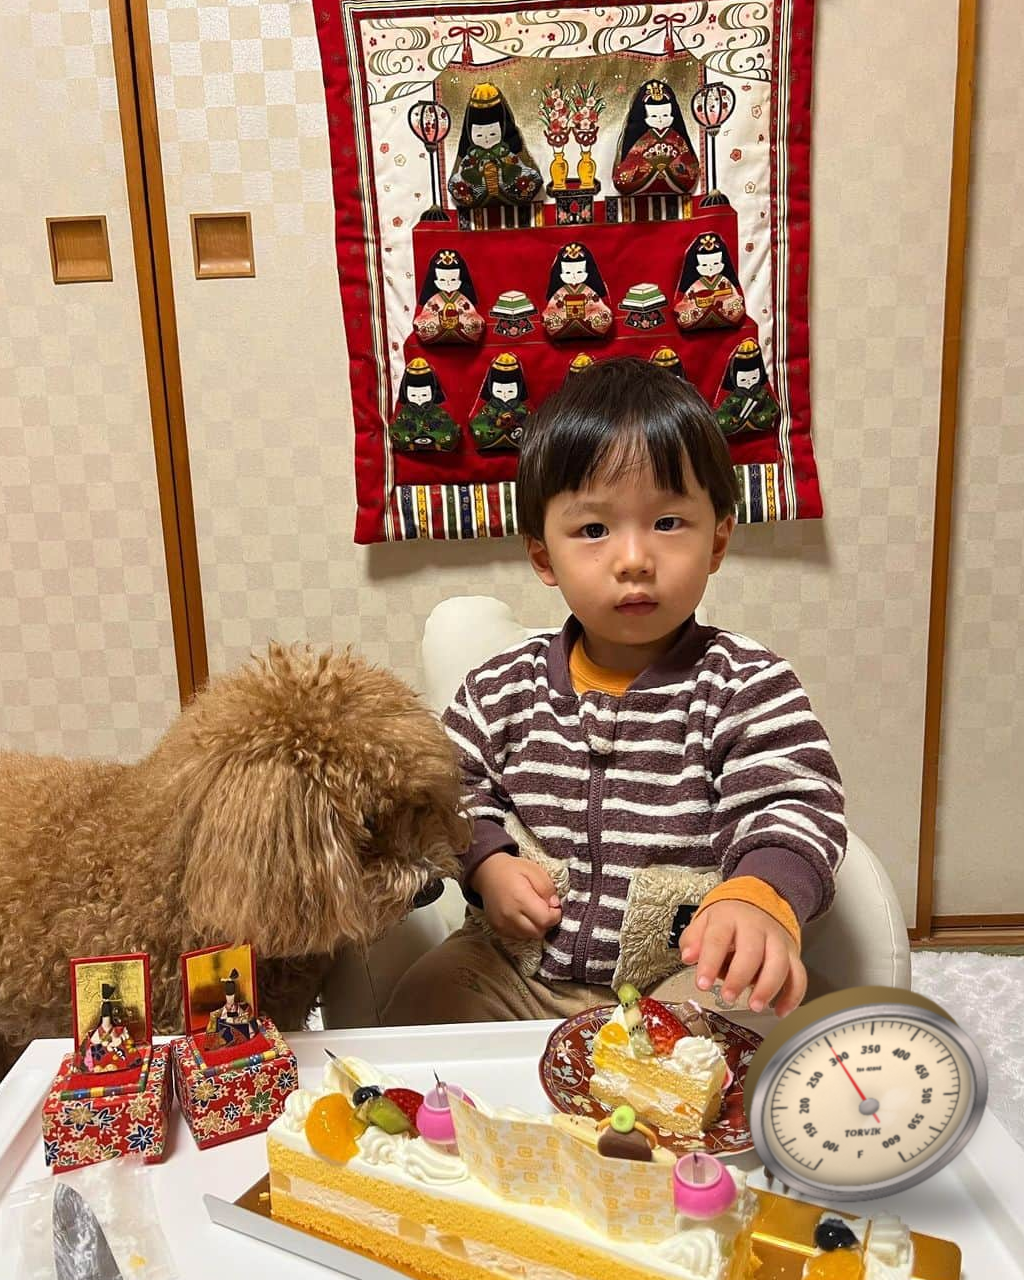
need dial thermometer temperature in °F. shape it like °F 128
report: °F 300
